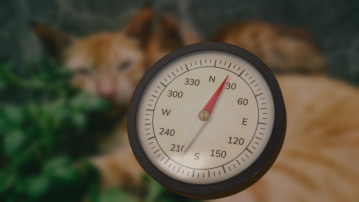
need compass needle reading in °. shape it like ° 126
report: ° 20
